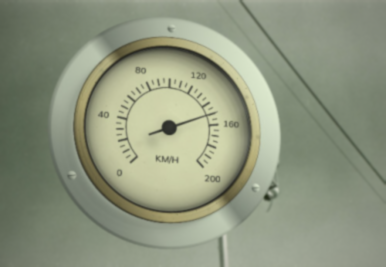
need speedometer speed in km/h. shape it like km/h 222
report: km/h 150
